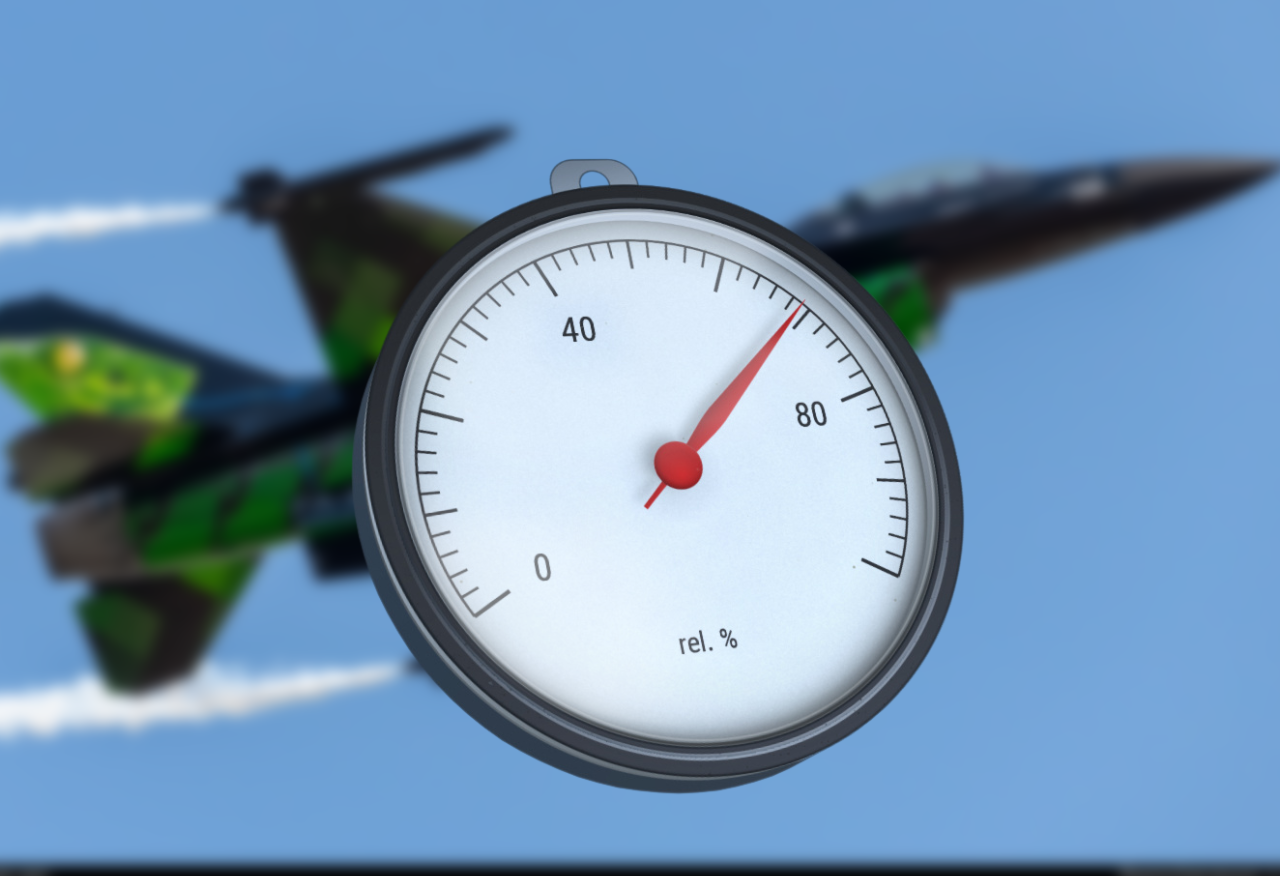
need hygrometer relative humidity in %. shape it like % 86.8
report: % 69
